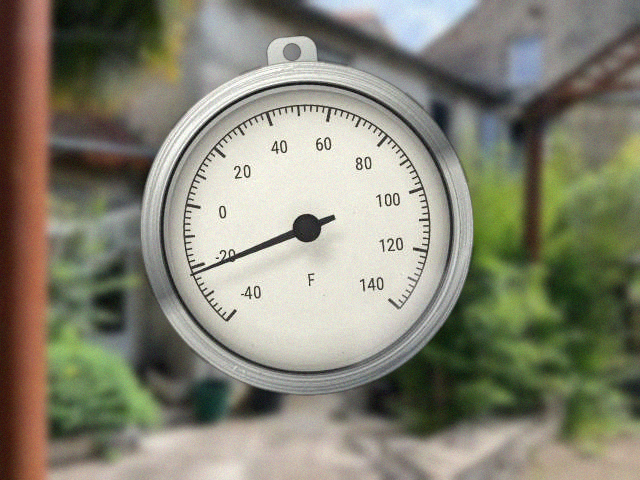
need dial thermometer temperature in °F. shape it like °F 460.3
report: °F -22
